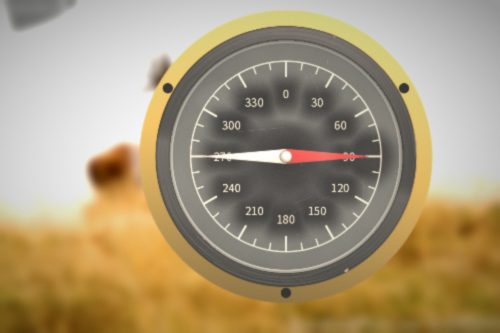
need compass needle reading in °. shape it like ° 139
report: ° 90
